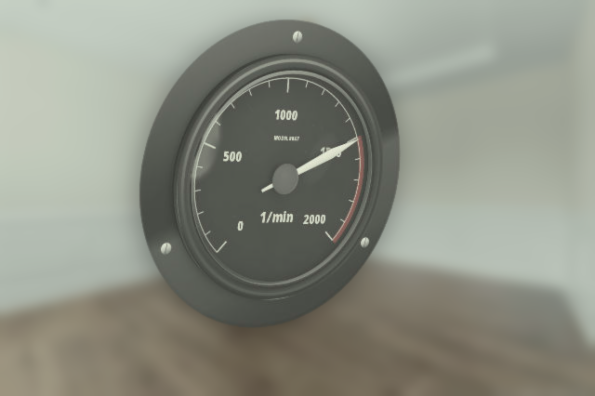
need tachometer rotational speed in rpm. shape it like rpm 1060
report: rpm 1500
